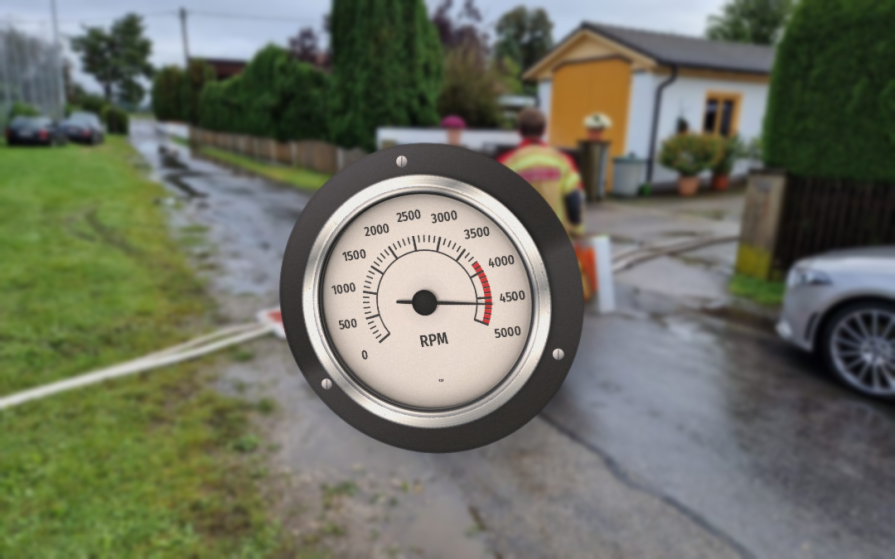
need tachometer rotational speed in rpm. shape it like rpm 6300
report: rpm 4600
